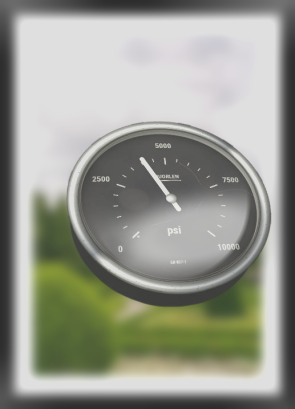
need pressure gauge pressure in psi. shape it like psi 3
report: psi 4000
